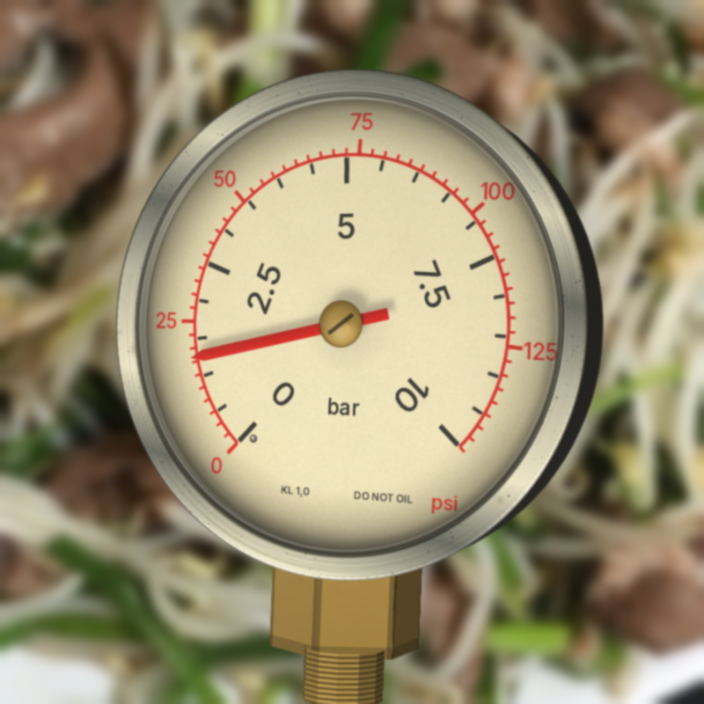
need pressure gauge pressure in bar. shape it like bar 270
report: bar 1.25
